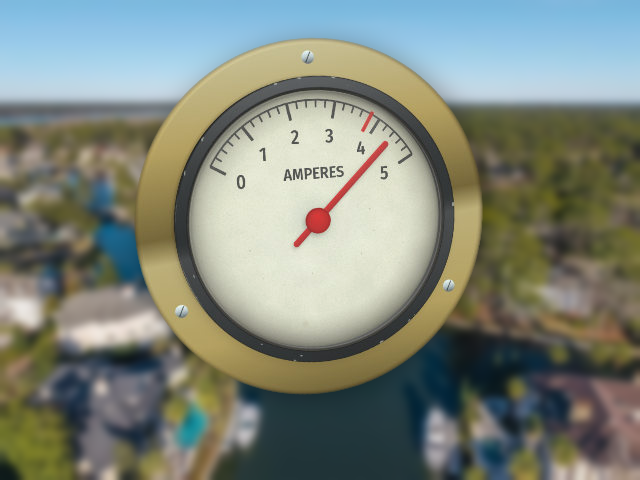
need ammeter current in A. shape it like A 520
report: A 4.4
